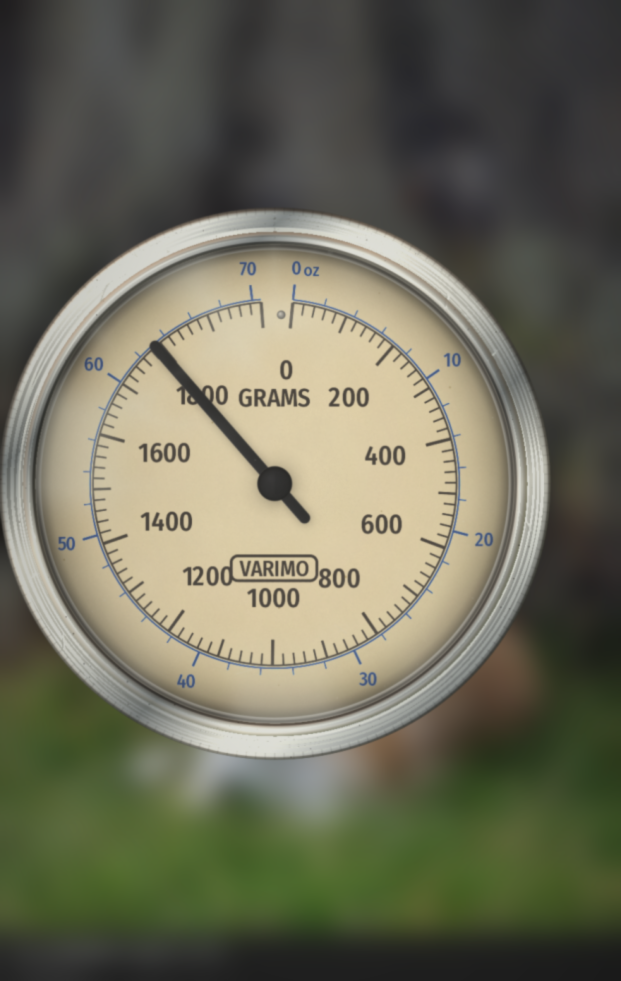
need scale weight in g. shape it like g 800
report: g 1790
